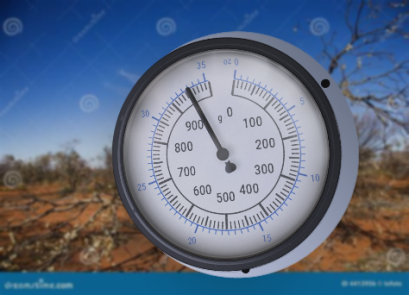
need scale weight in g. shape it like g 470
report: g 950
